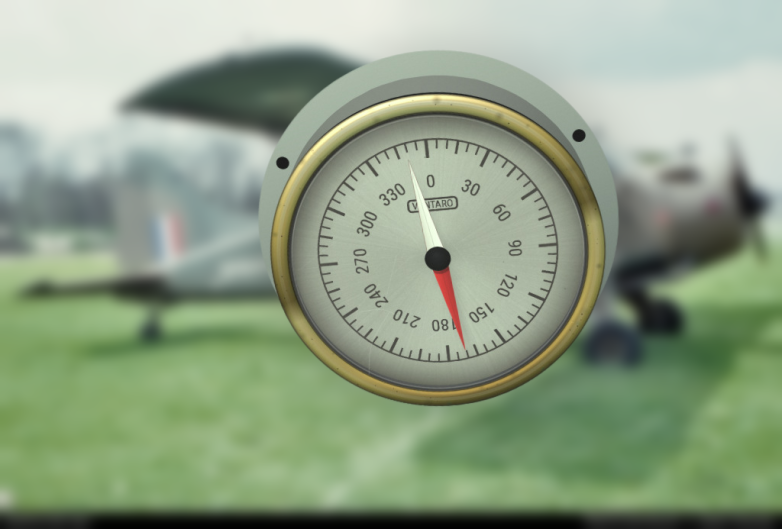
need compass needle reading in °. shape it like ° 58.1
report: ° 170
